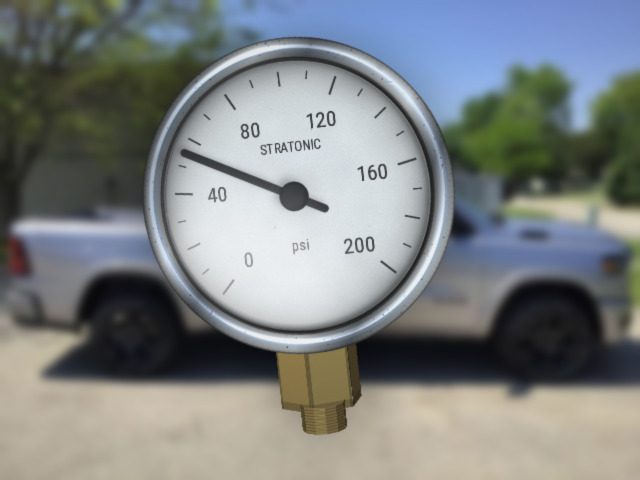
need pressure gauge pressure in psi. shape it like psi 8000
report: psi 55
